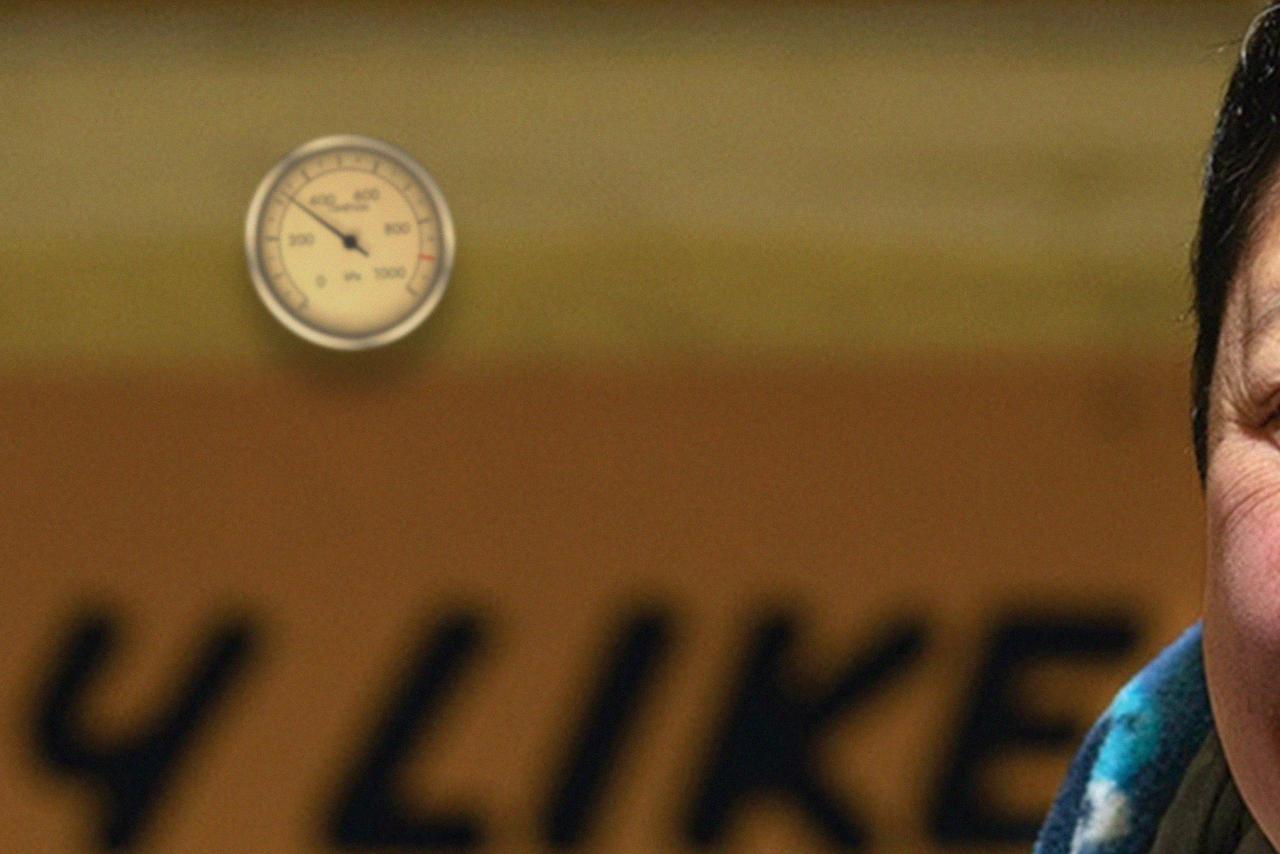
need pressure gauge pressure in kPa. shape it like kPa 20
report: kPa 325
